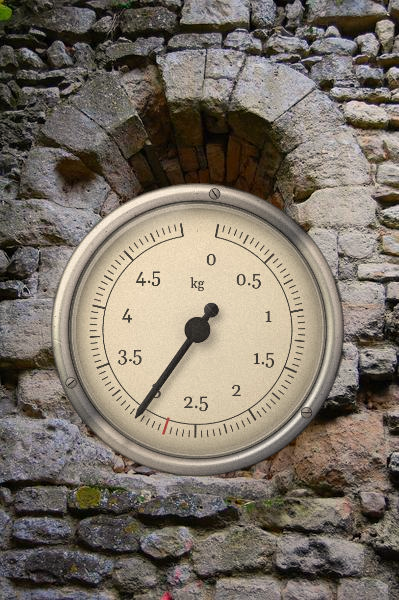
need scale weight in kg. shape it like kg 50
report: kg 3
